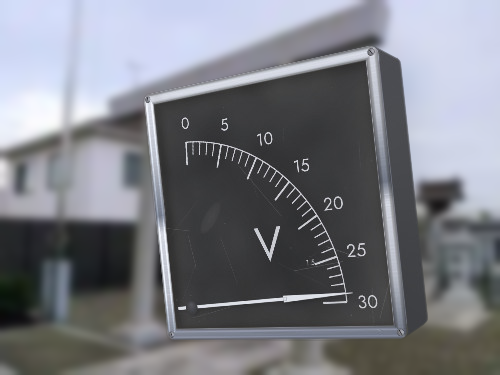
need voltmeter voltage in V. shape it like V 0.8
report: V 29
